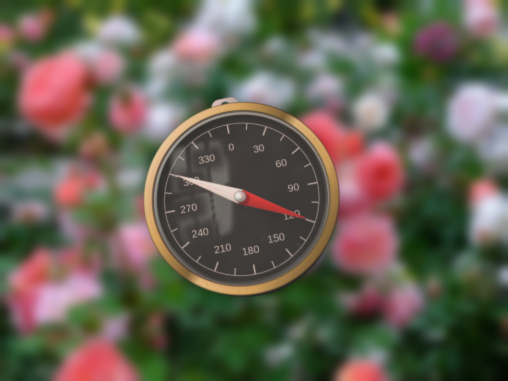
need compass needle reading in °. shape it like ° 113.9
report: ° 120
